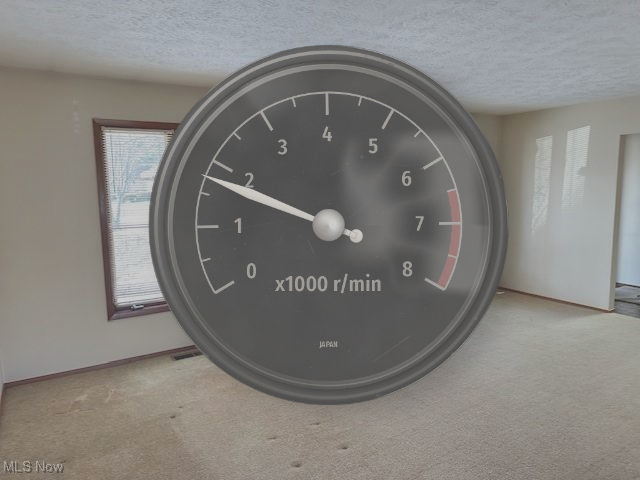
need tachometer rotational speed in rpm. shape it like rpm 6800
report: rpm 1750
